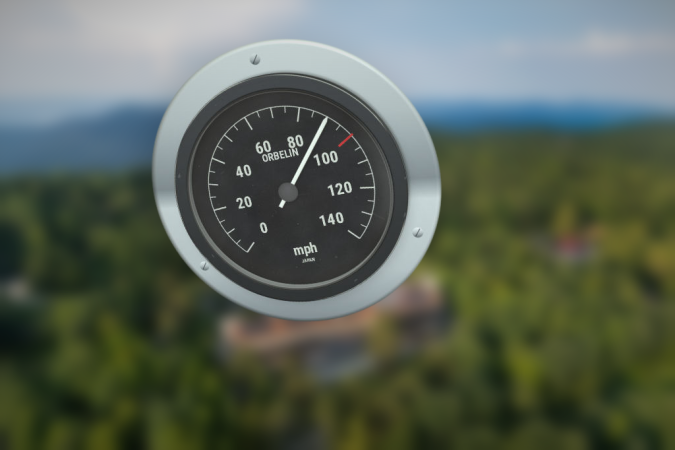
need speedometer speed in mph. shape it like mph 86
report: mph 90
